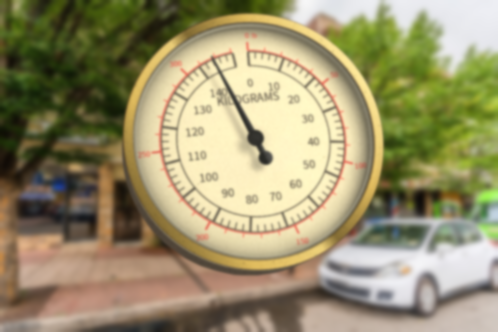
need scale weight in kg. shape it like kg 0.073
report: kg 144
